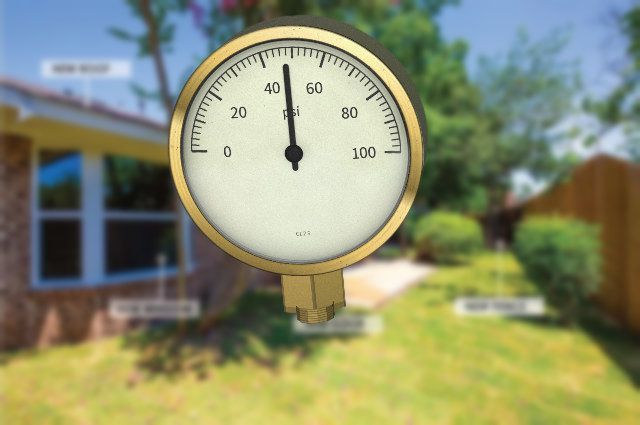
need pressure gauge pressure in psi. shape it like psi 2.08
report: psi 48
